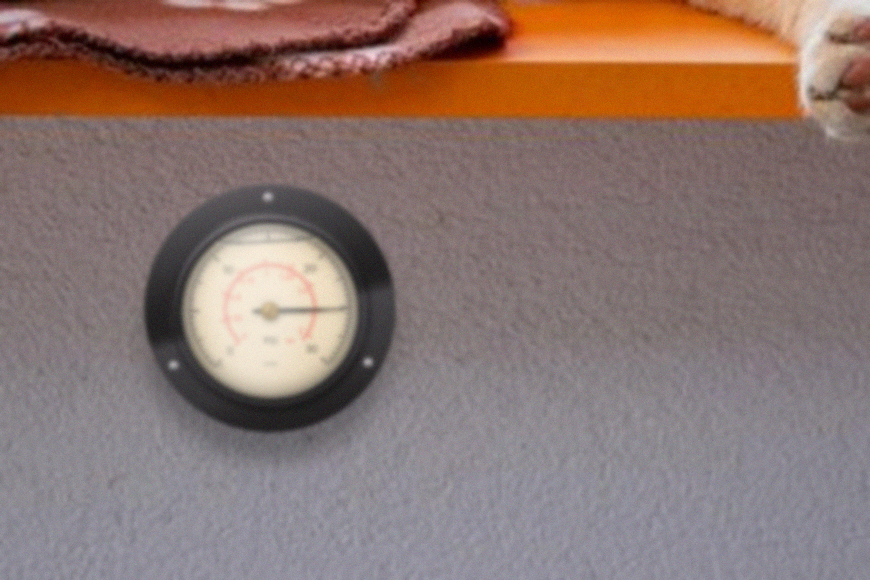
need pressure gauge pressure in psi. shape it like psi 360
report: psi 25
